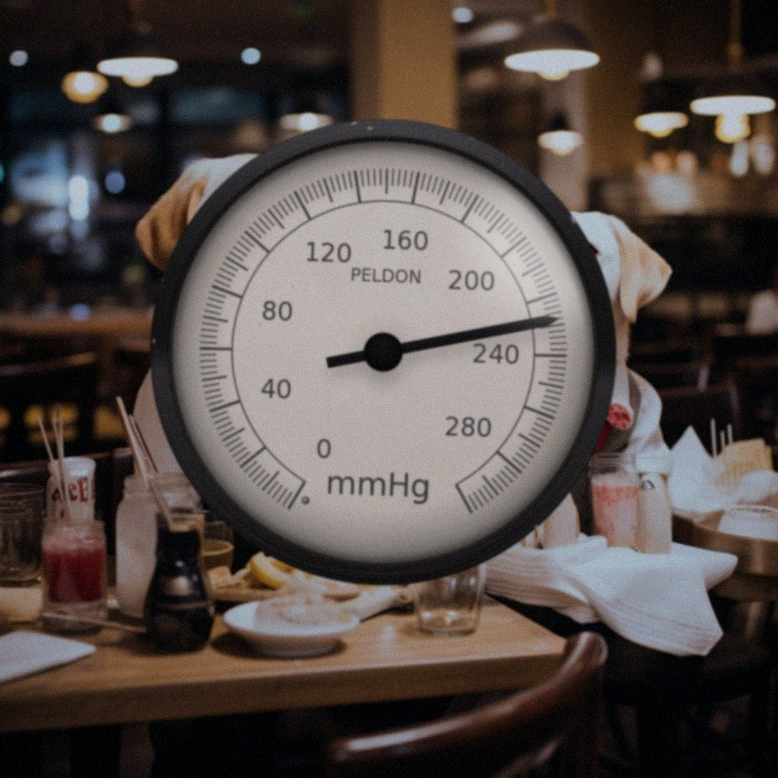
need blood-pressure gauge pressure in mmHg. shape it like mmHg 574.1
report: mmHg 228
